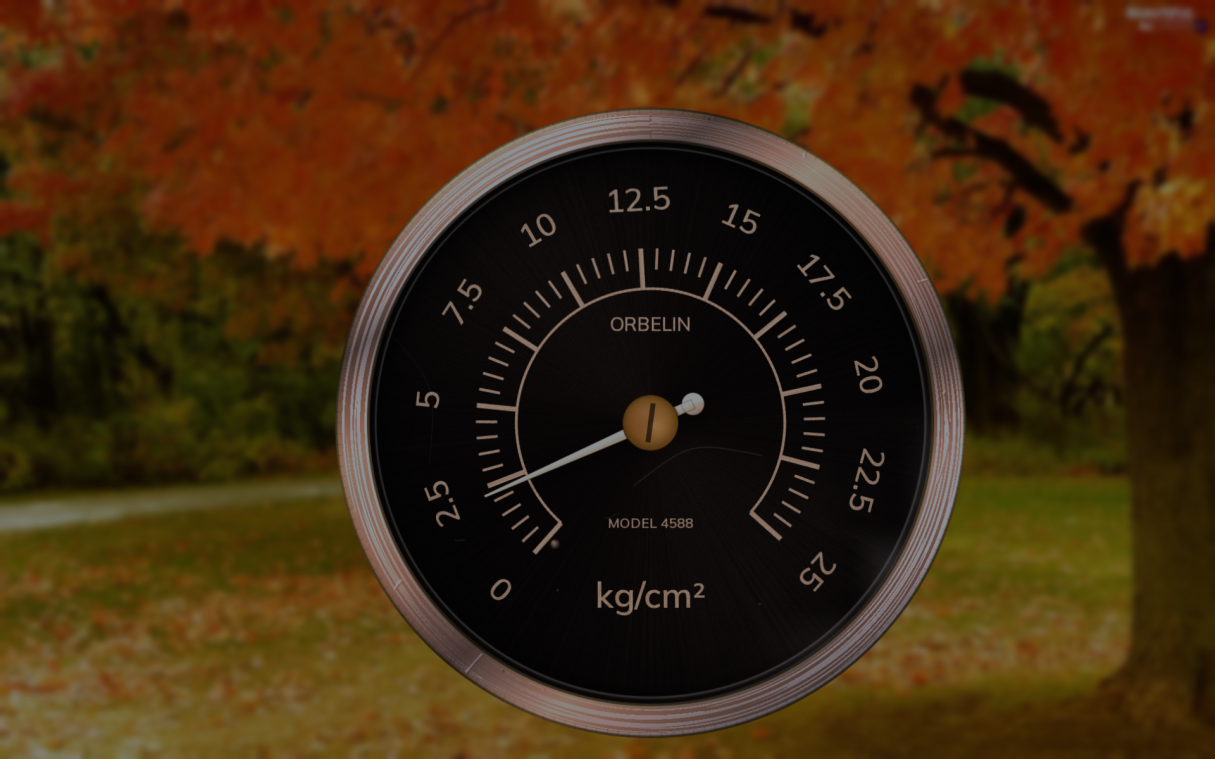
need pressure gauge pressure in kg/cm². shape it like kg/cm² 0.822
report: kg/cm² 2.25
